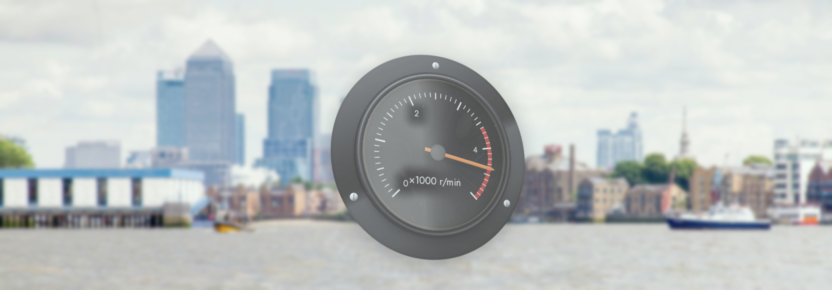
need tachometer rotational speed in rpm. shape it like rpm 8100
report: rpm 4400
